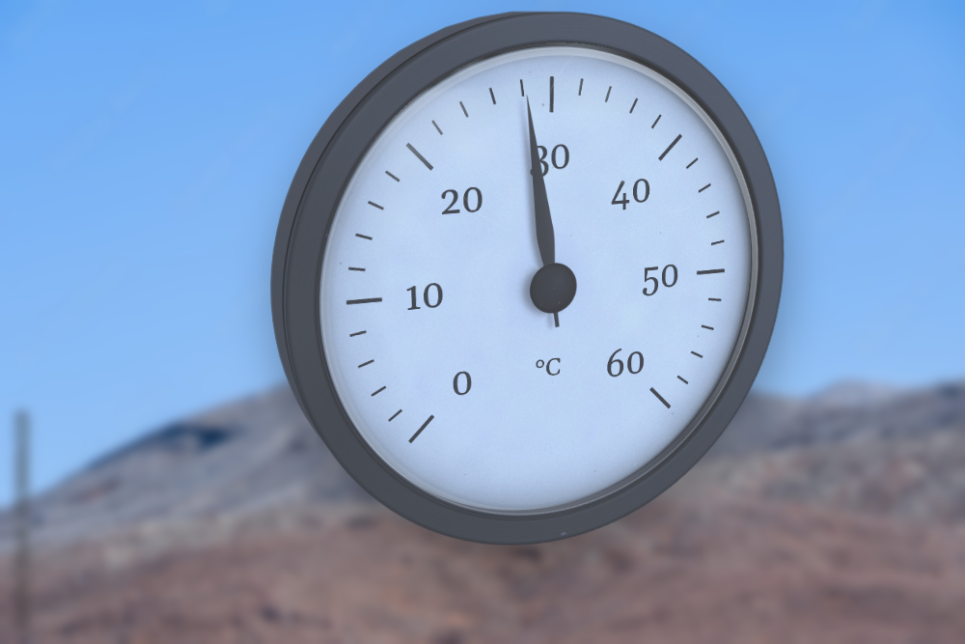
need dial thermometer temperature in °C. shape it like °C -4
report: °C 28
